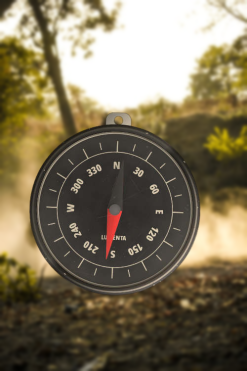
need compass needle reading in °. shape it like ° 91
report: ° 187.5
